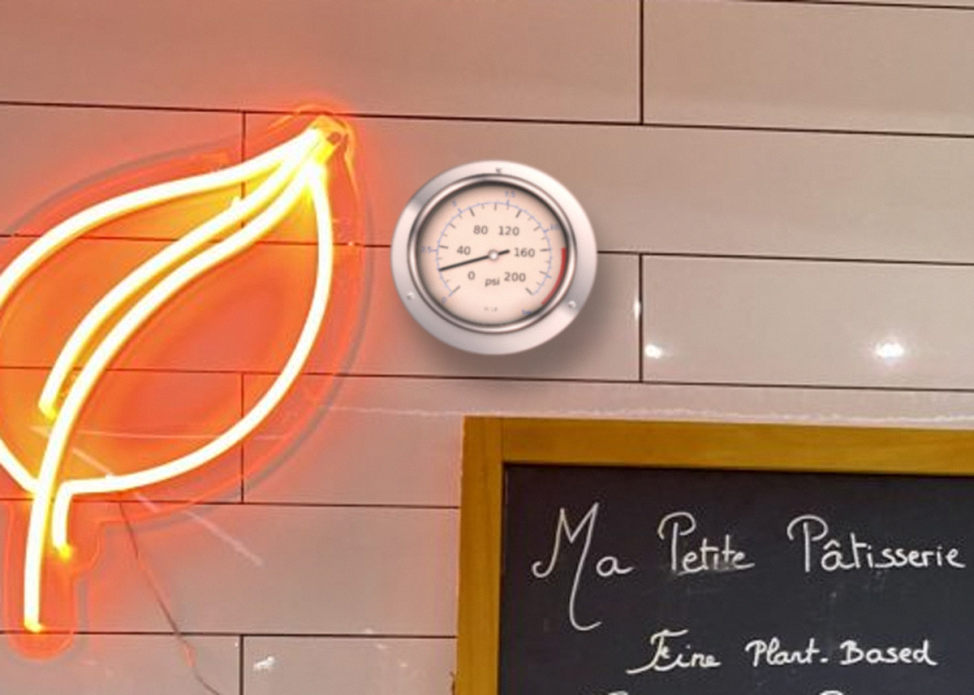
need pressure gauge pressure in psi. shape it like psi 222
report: psi 20
